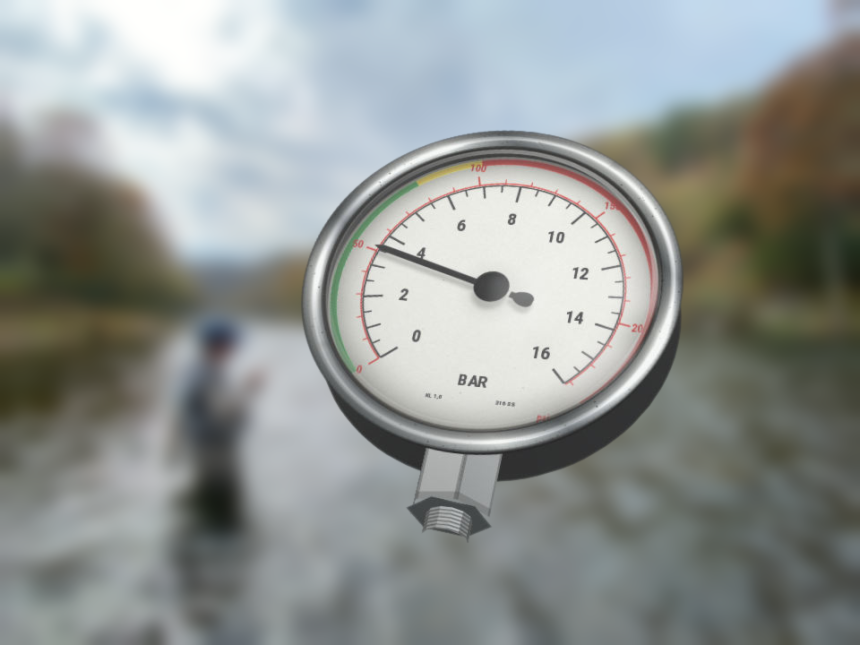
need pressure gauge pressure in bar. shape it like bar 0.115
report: bar 3.5
